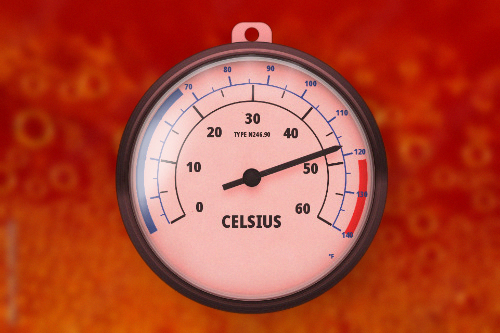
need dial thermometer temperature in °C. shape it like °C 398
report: °C 47.5
